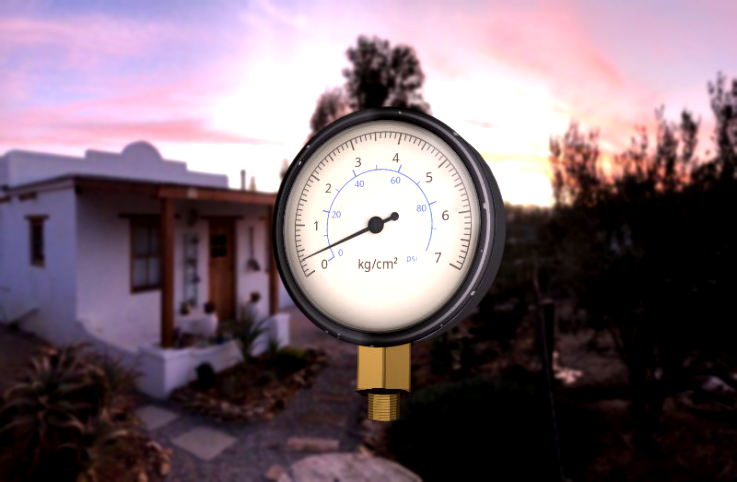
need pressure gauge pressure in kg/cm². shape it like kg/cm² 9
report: kg/cm² 0.3
